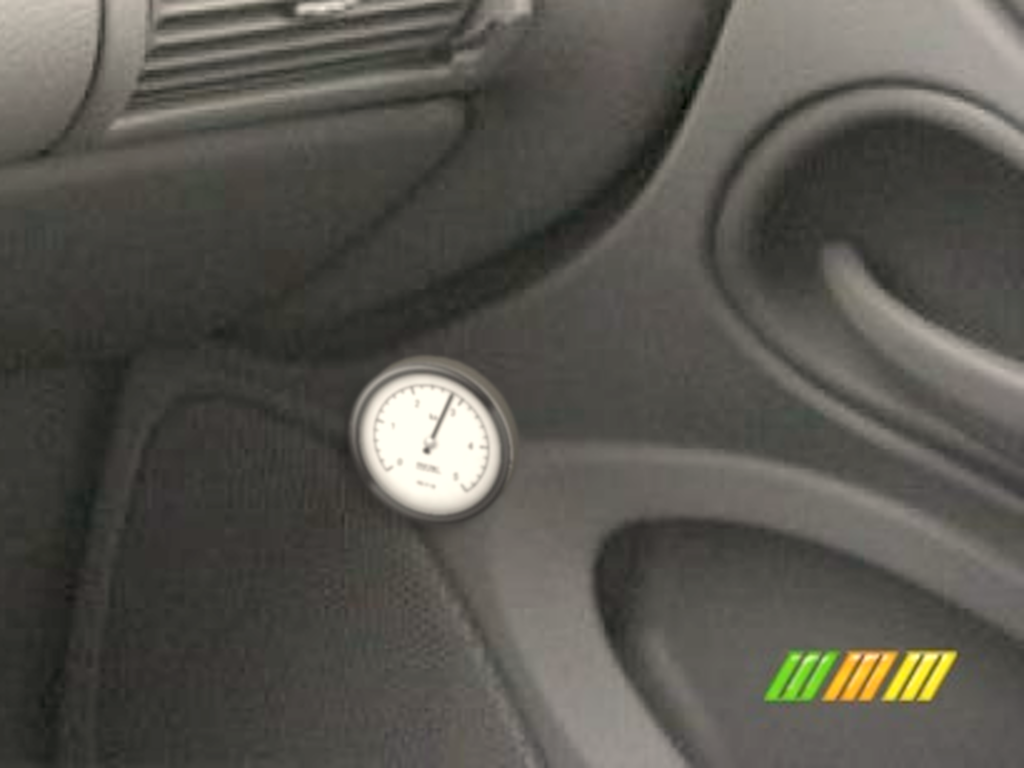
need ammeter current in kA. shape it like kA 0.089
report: kA 2.8
